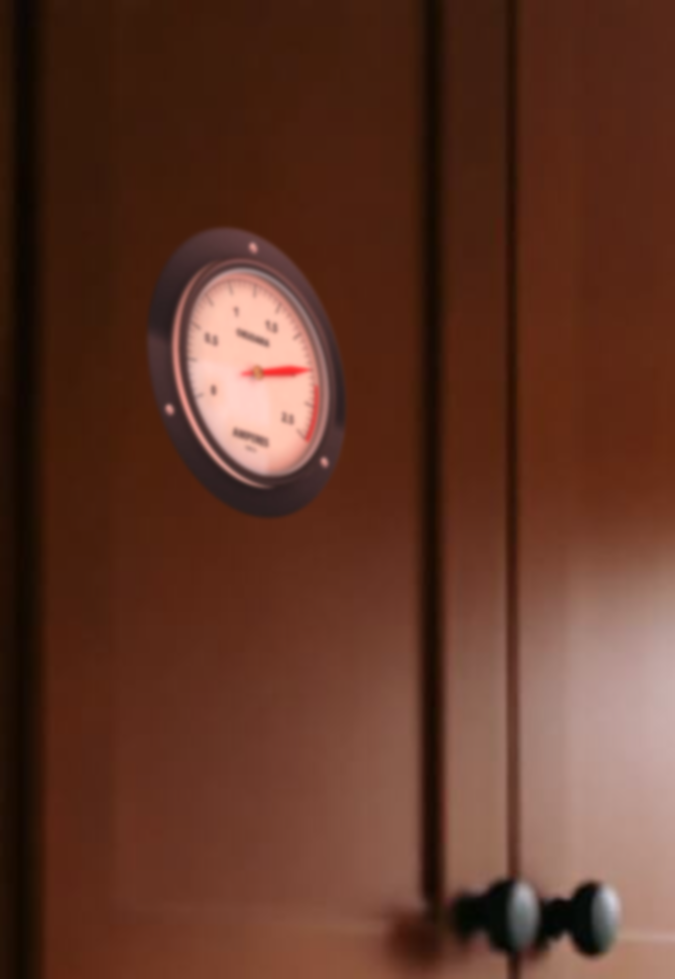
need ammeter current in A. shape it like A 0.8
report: A 2
